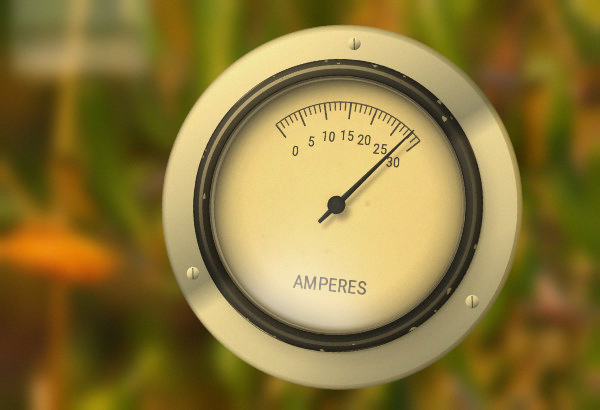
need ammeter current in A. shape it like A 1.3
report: A 28
